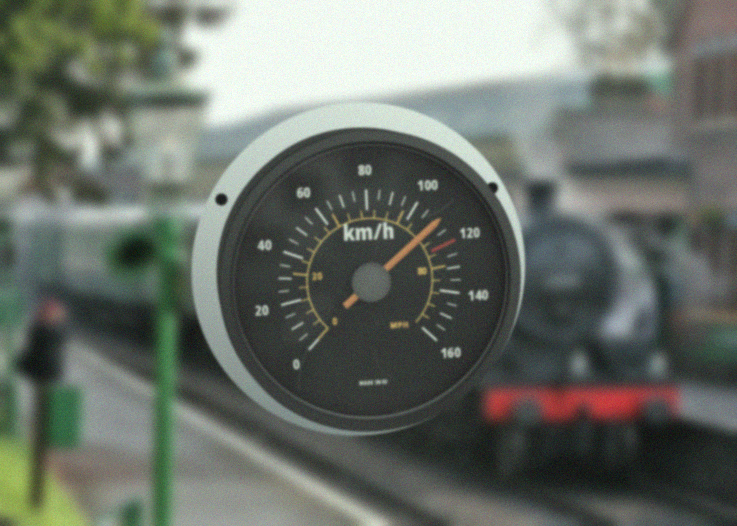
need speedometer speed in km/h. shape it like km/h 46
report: km/h 110
